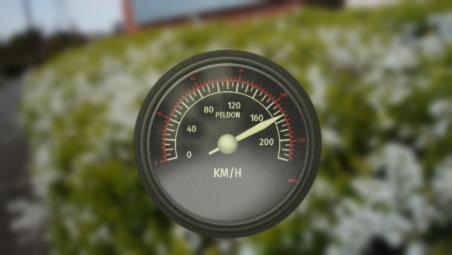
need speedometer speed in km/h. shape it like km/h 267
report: km/h 175
